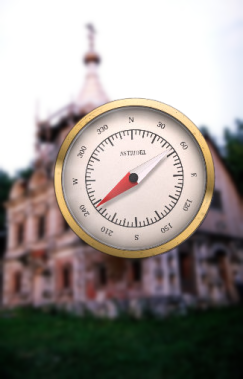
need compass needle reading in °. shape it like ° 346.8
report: ° 235
